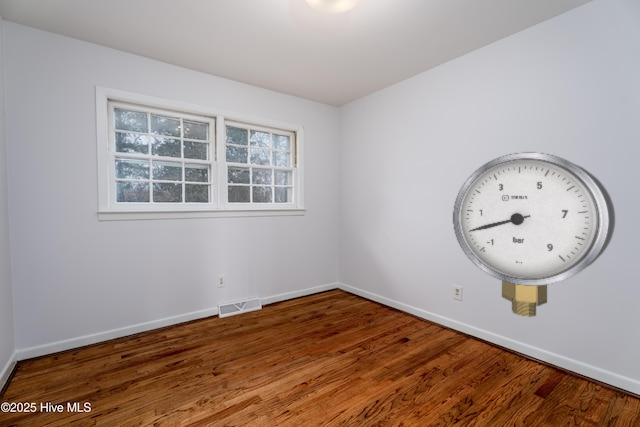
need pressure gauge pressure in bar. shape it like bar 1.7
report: bar 0
